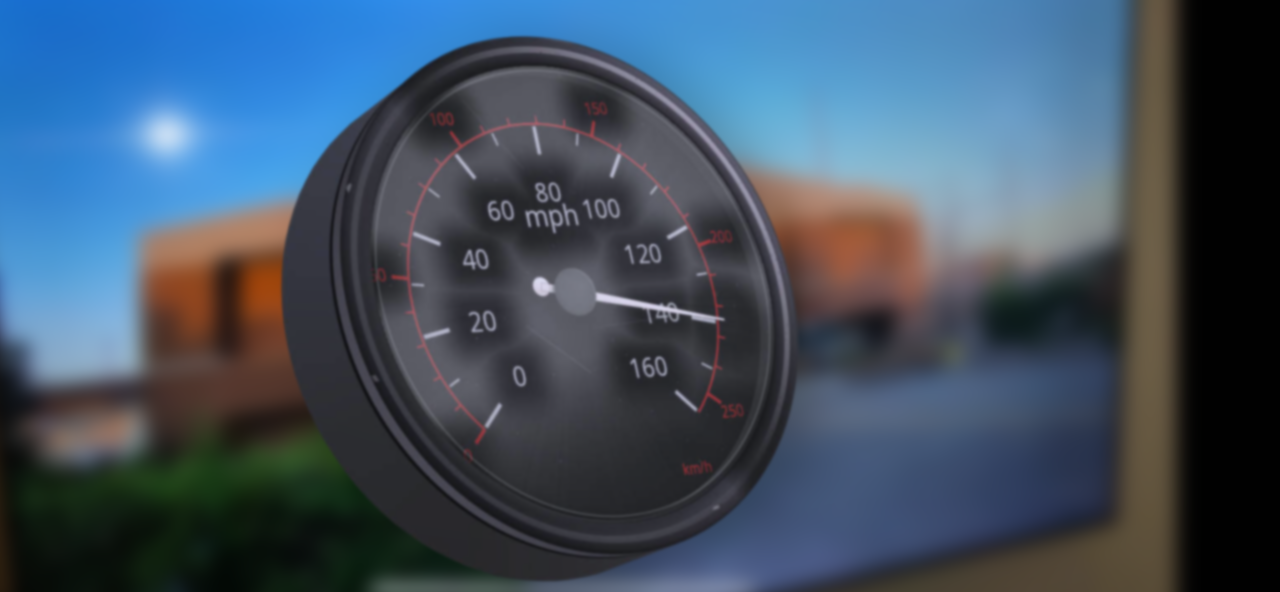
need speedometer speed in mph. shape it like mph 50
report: mph 140
